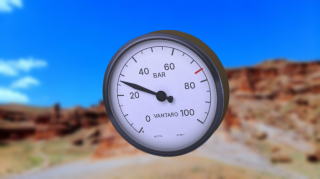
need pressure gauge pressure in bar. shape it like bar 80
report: bar 27.5
